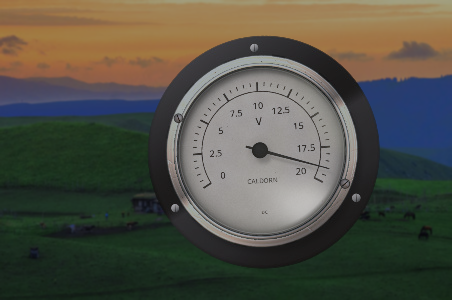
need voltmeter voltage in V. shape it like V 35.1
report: V 19
